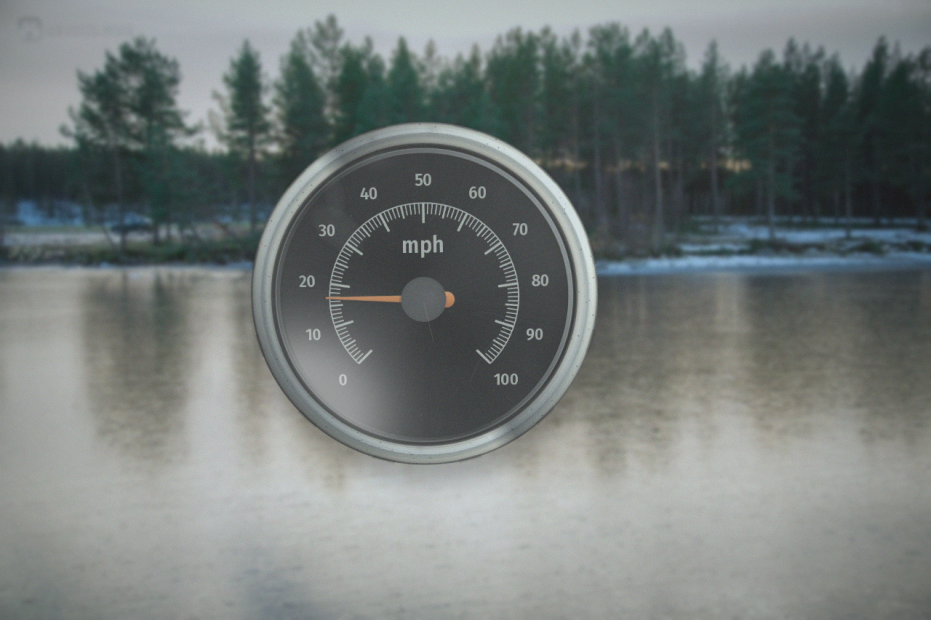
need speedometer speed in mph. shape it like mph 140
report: mph 17
